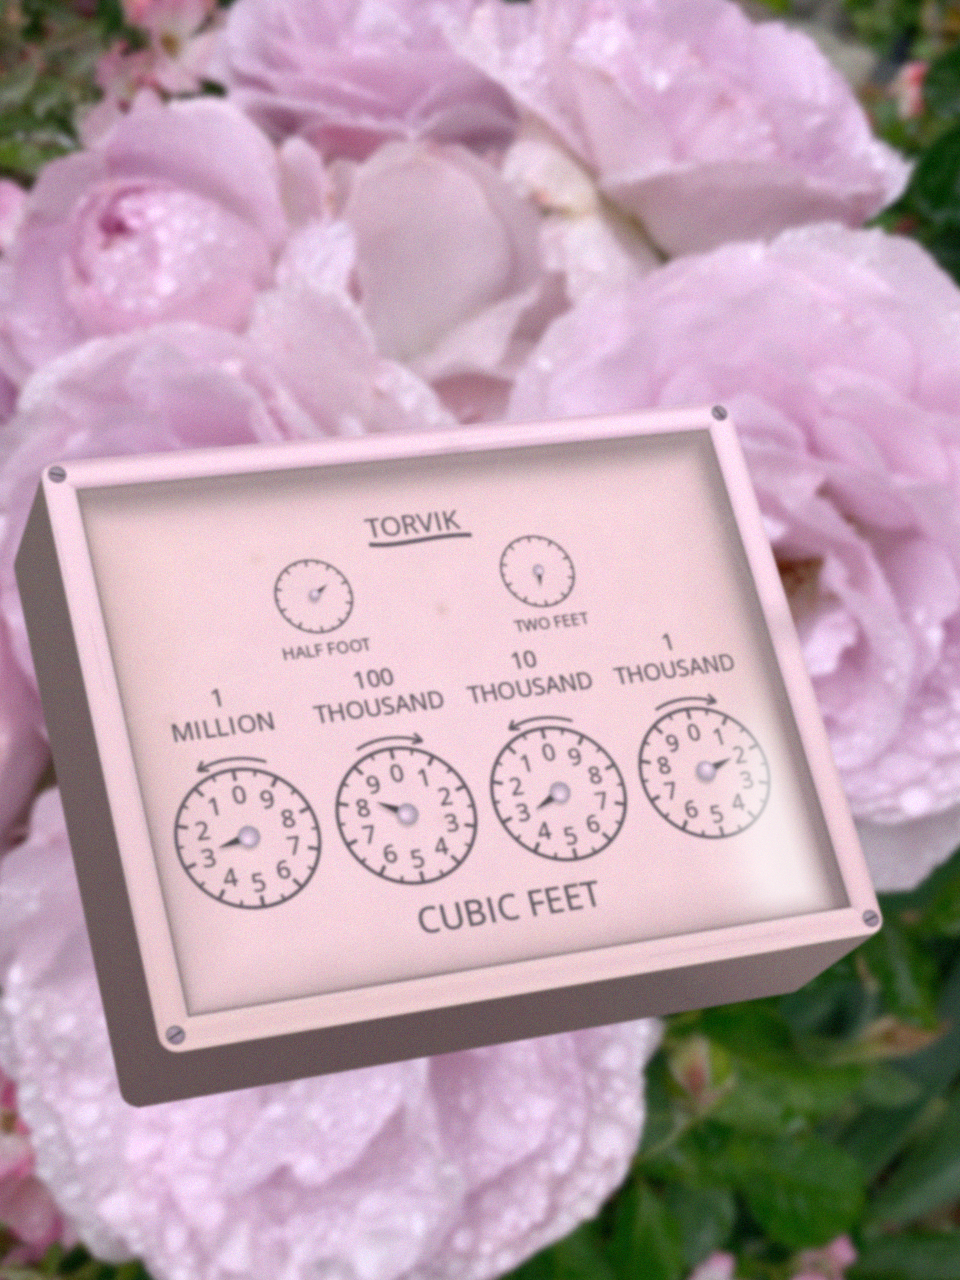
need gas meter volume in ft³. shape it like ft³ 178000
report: ft³ 283200
